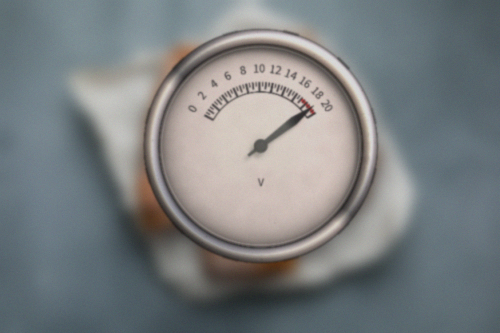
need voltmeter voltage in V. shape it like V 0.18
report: V 19
